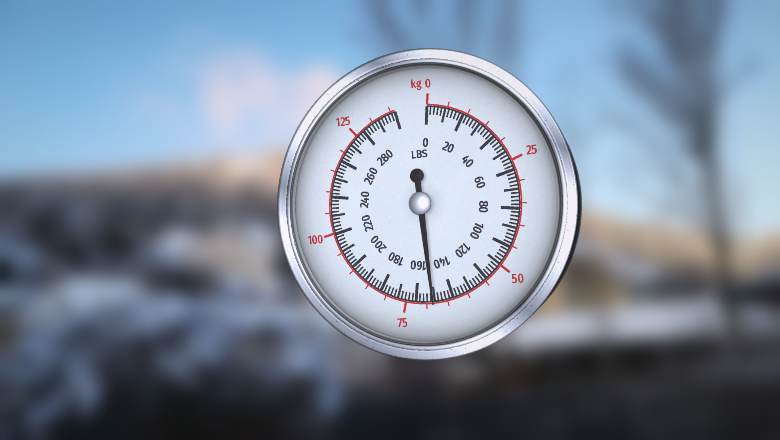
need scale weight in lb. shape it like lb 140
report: lb 150
